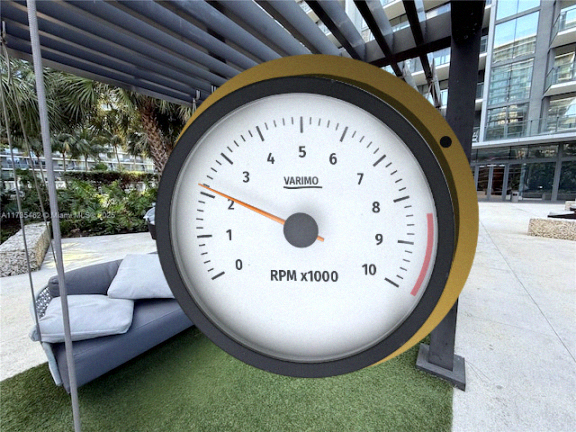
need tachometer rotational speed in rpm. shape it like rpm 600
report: rpm 2200
